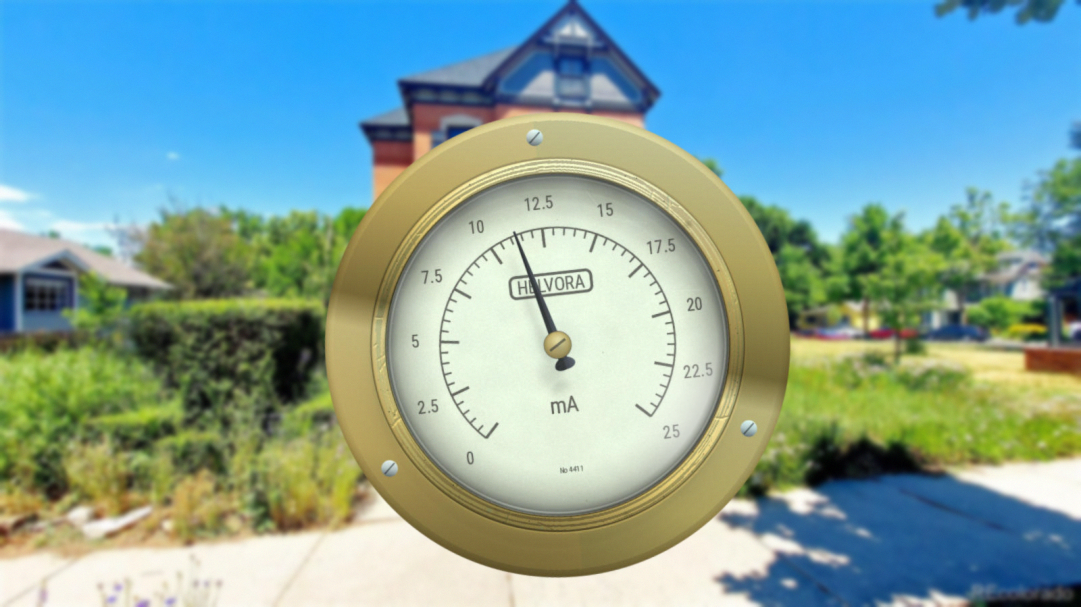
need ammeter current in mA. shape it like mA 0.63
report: mA 11.25
